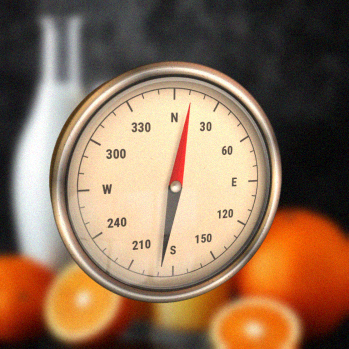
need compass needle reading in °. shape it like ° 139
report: ° 10
